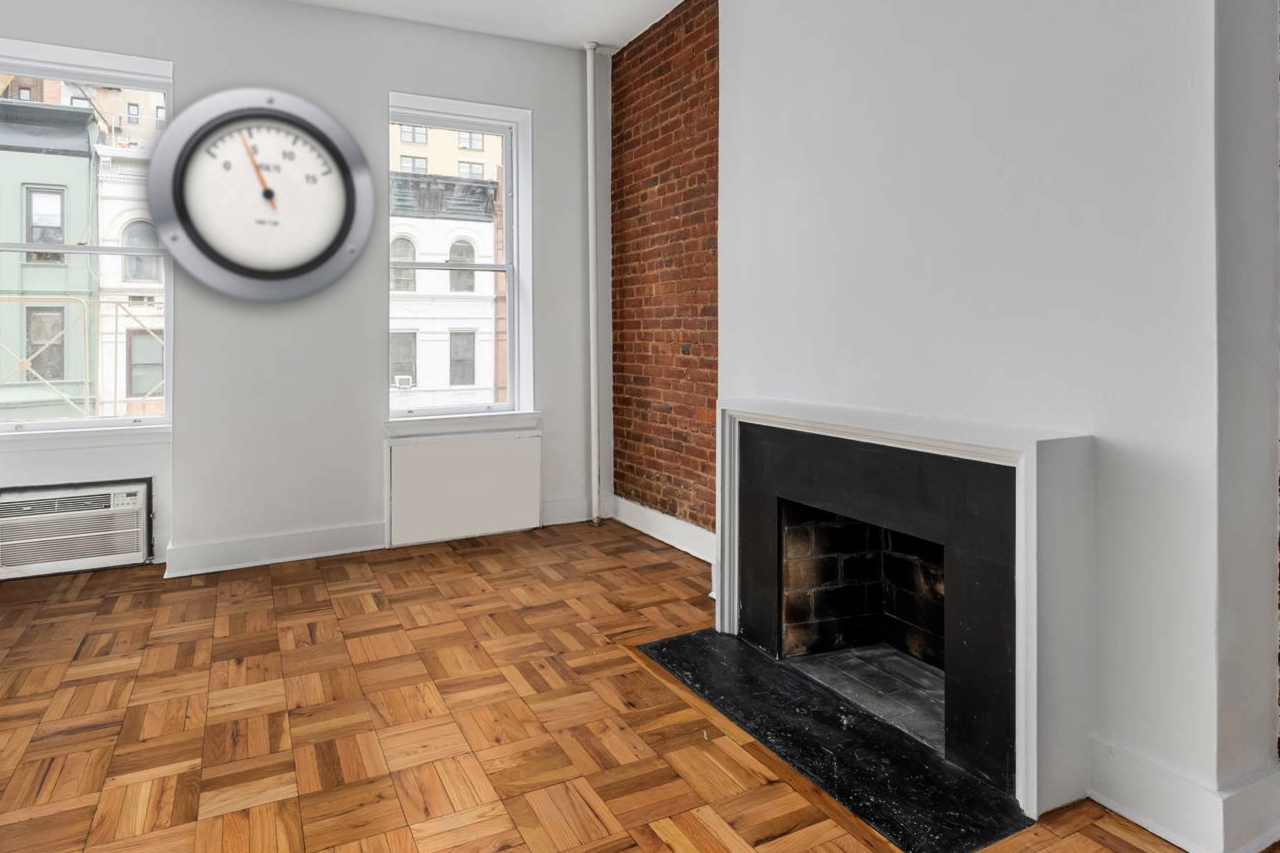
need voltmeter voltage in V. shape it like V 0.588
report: V 4
